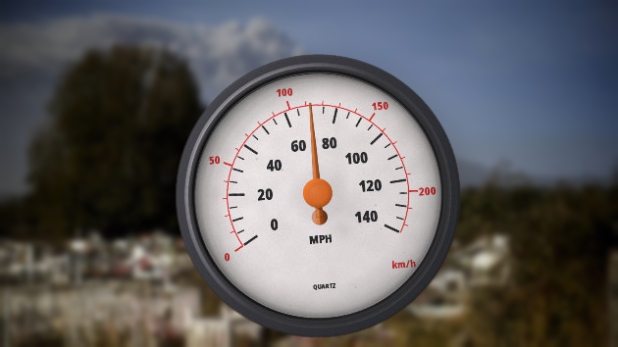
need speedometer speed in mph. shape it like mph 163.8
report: mph 70
